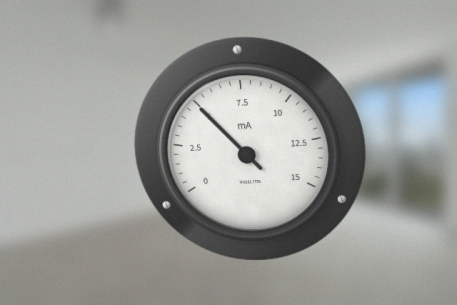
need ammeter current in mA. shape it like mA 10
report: mA 5
